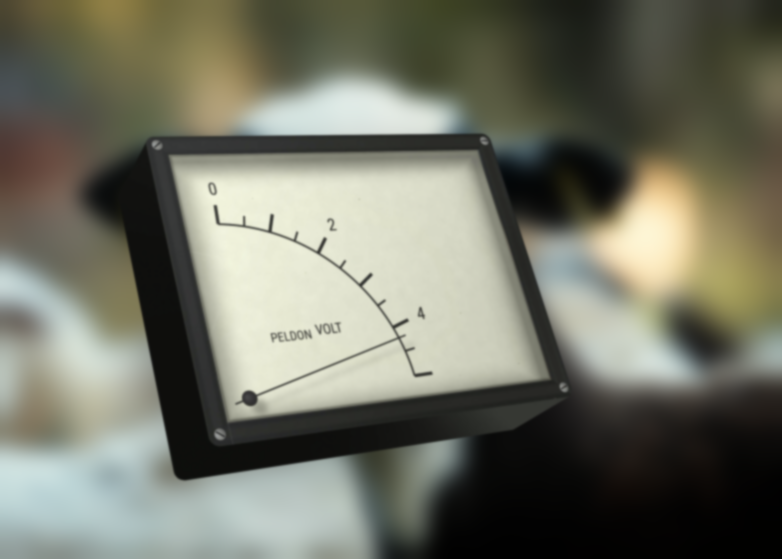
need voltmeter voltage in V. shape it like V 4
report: V 4.25
